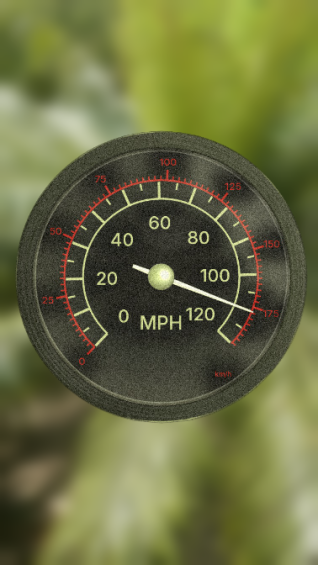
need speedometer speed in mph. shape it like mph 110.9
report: mph 110
